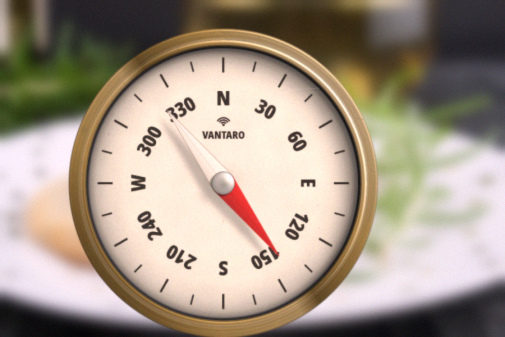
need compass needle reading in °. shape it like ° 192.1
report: ° 142.5
